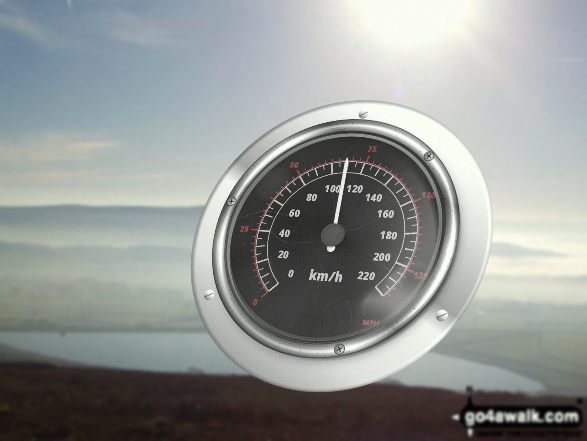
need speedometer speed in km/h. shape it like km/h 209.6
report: km/h 110
